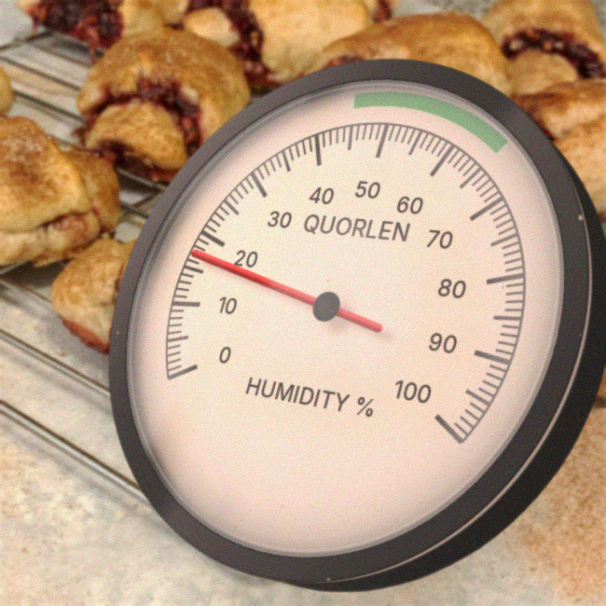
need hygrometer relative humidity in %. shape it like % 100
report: % 17
